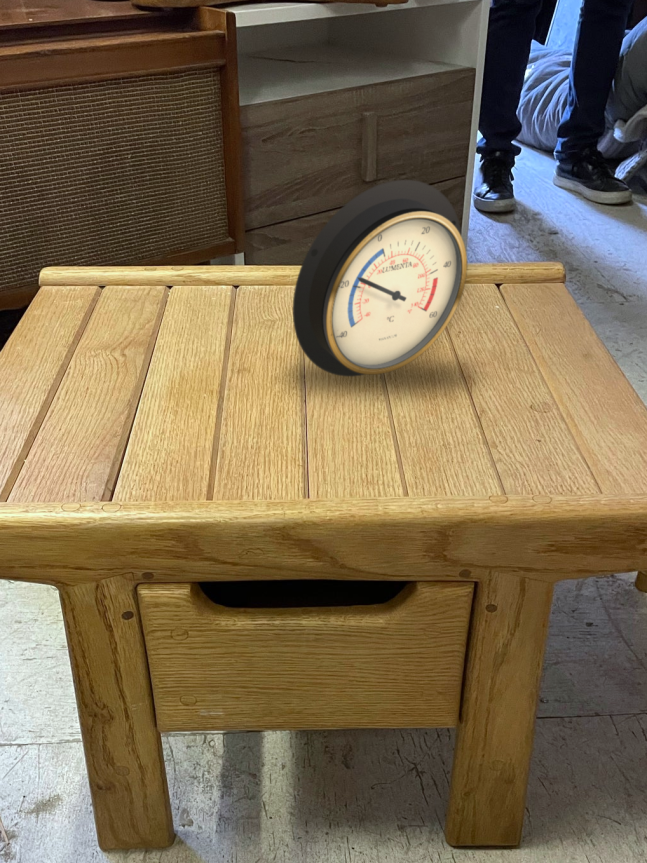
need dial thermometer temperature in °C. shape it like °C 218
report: °C -16
